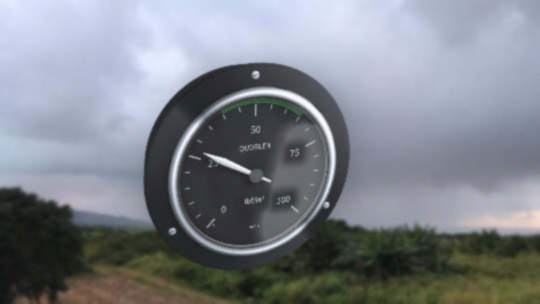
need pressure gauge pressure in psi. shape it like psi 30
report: psi 27.5
